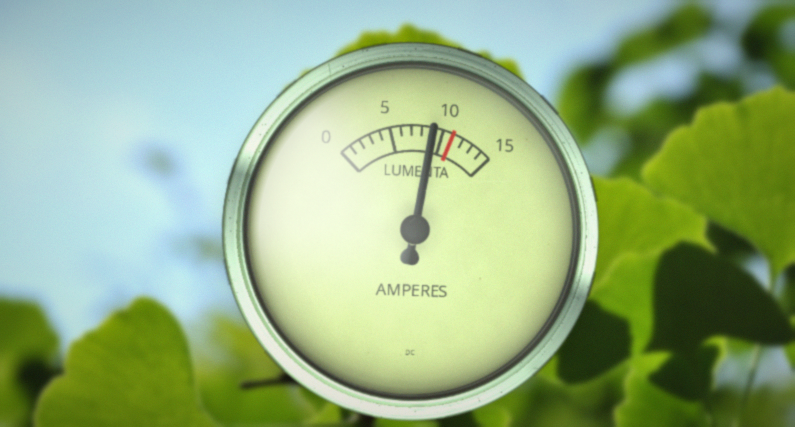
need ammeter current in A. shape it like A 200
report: A 9
